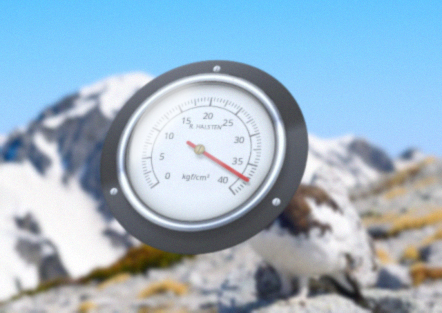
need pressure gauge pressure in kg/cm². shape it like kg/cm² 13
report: kg/cm² 37.5
